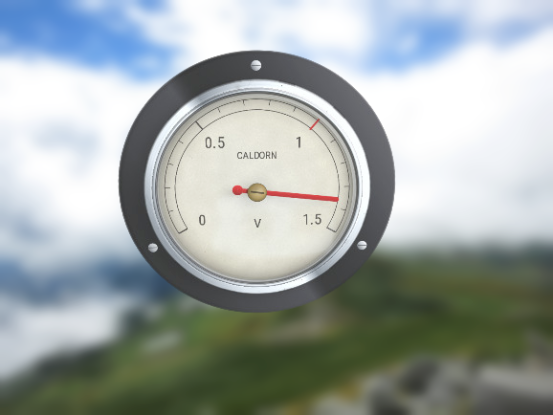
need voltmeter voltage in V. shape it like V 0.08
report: V 1.35
